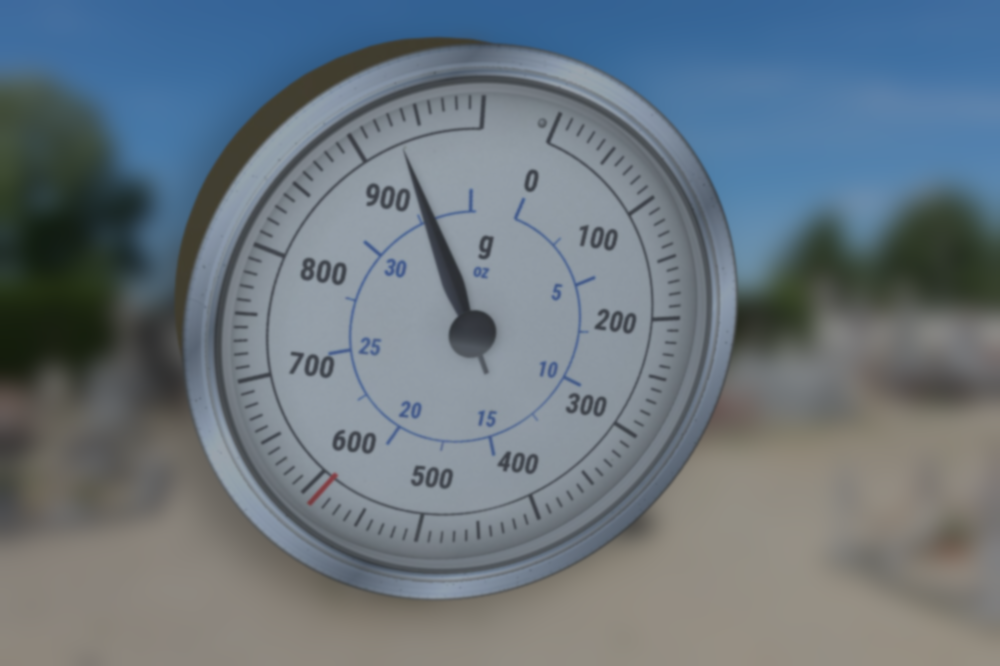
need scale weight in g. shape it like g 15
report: g 930
